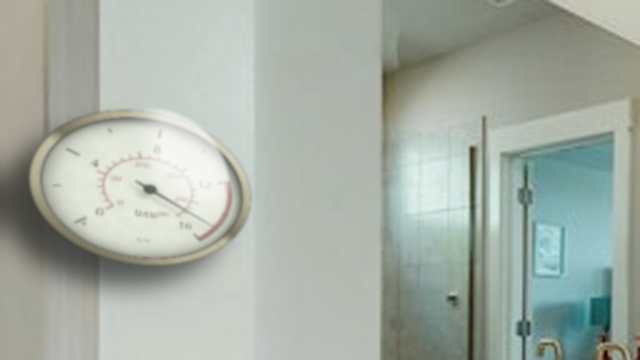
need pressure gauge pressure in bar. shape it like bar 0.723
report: bar 15
